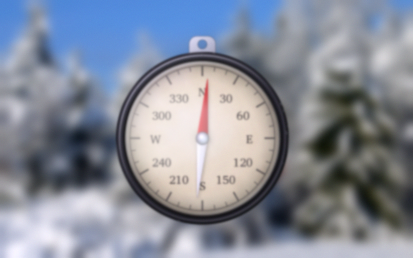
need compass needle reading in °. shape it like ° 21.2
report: ° 5
